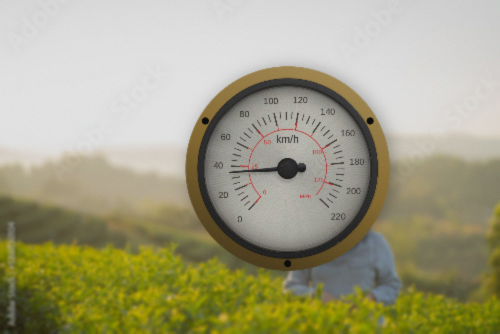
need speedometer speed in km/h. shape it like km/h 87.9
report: km/h 35
